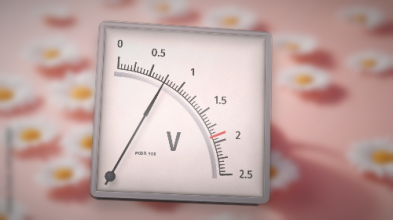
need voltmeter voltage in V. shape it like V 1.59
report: V 0.75
